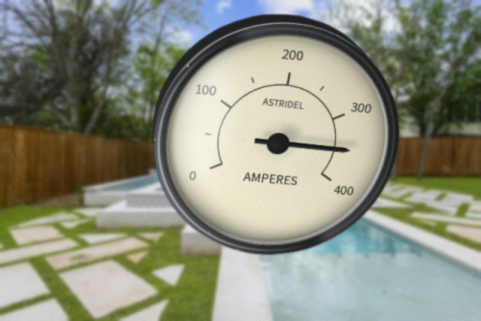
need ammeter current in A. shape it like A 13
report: A 350
